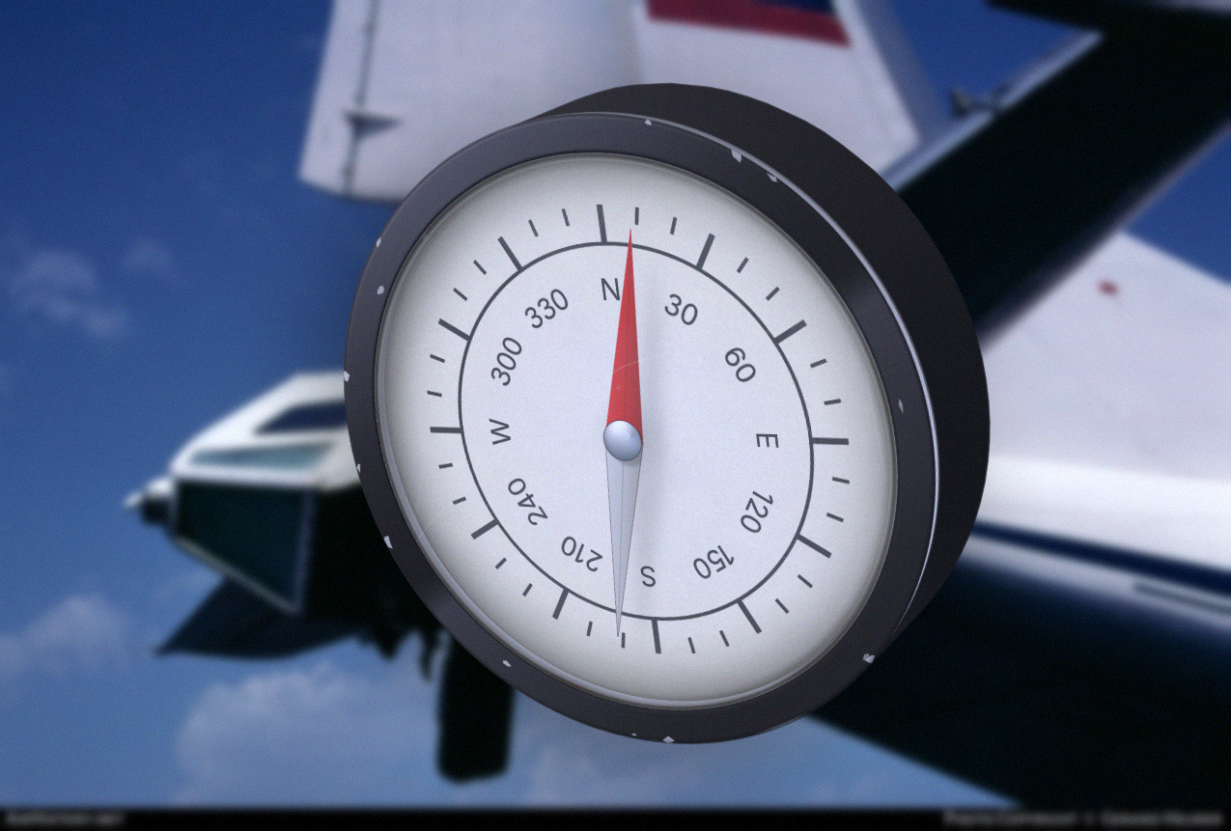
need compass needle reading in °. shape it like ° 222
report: ° 10
